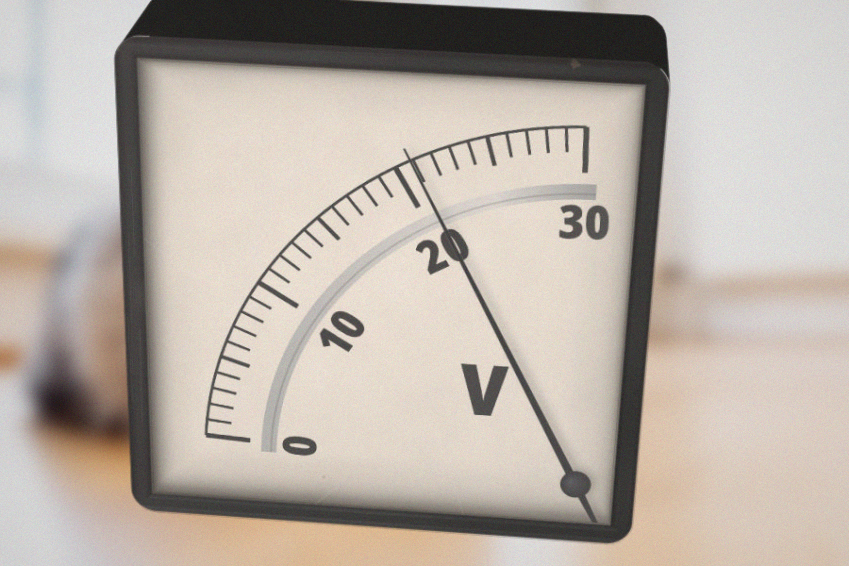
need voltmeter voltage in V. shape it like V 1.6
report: V 21
